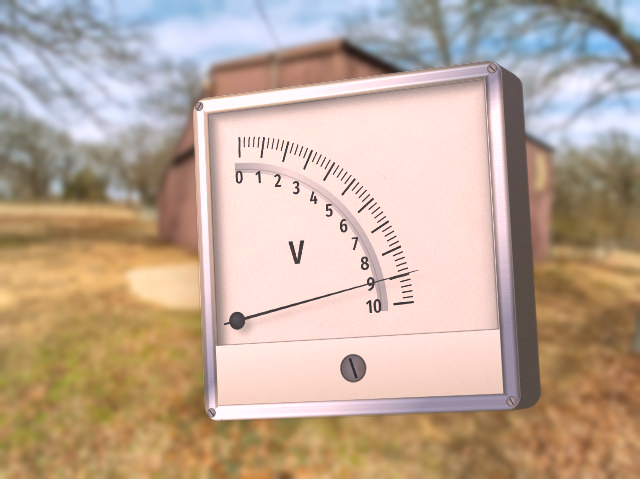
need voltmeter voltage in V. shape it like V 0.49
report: V 9
